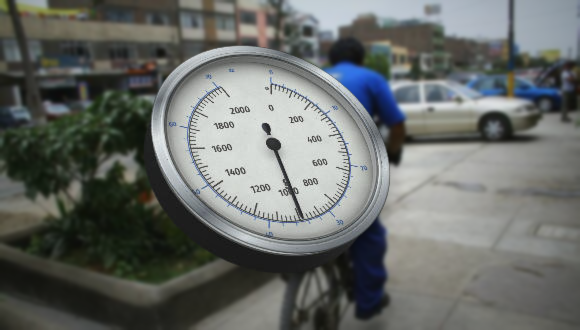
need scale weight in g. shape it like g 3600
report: g 1000
